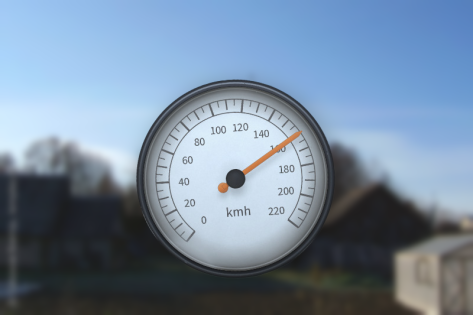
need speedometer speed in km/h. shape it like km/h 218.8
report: km/h 160
